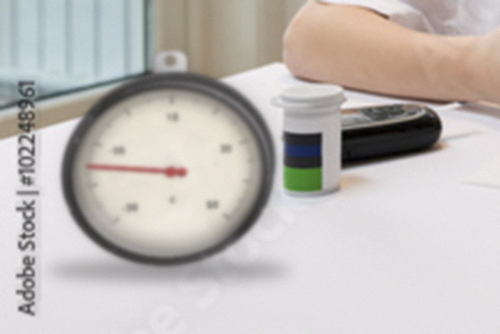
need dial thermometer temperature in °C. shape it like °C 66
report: °C -15
